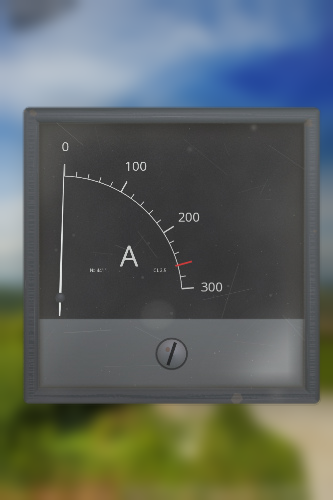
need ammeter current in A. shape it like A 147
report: A 0
